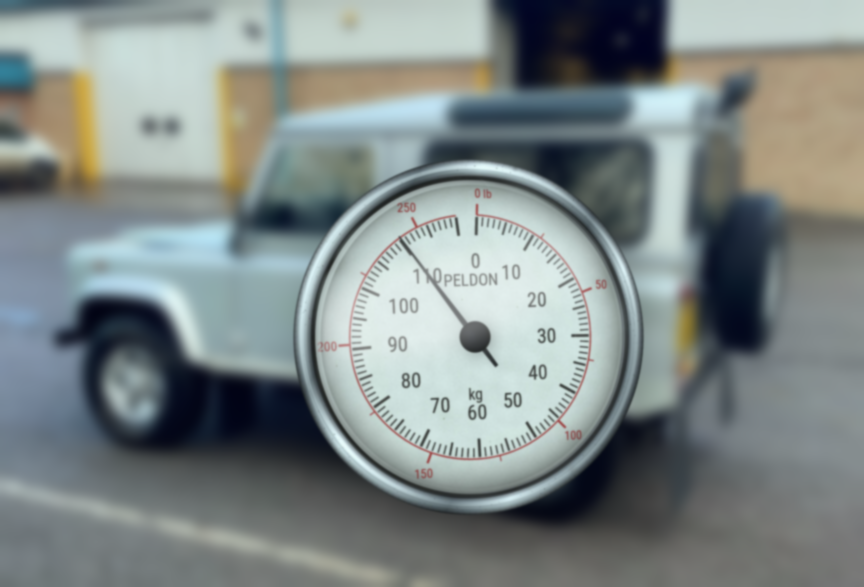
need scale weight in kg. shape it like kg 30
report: kg 110
